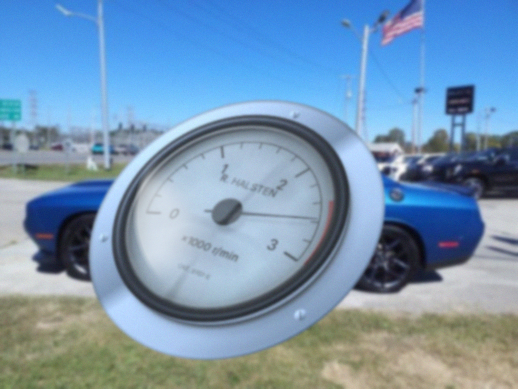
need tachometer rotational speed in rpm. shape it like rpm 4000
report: rpm 2600
